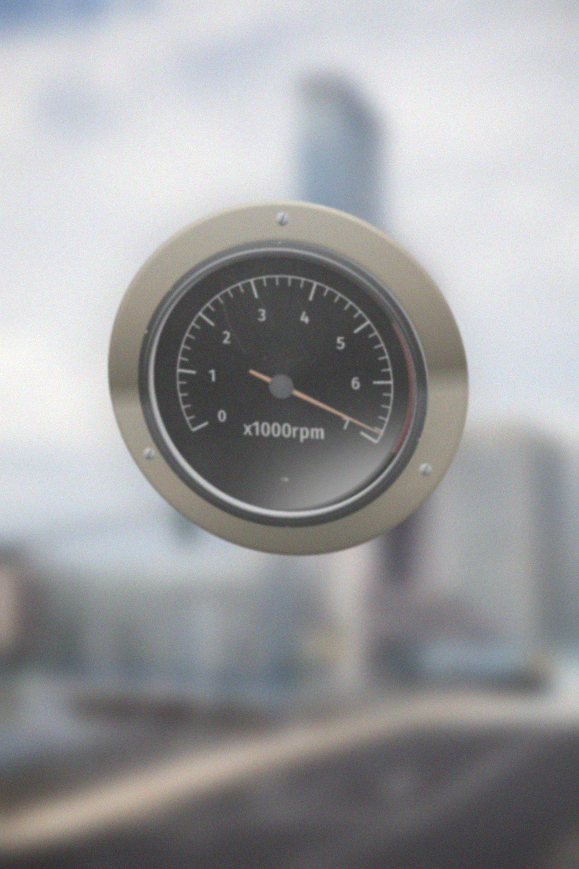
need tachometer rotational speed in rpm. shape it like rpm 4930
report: rpm 6800
